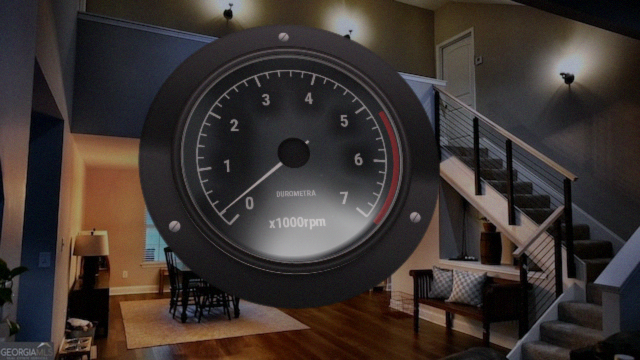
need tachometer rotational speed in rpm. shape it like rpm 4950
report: rpm 200
